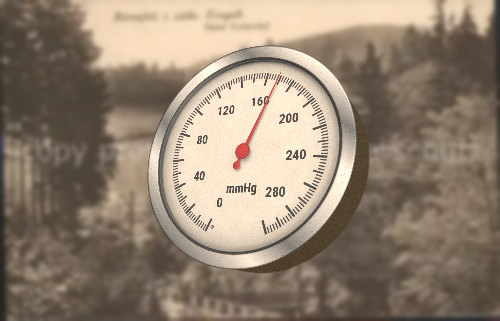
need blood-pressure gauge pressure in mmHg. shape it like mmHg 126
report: mmHg 170
